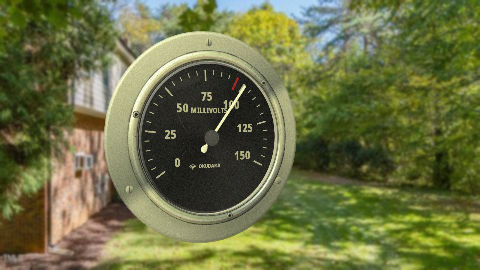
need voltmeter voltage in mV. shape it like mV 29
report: mV 100
